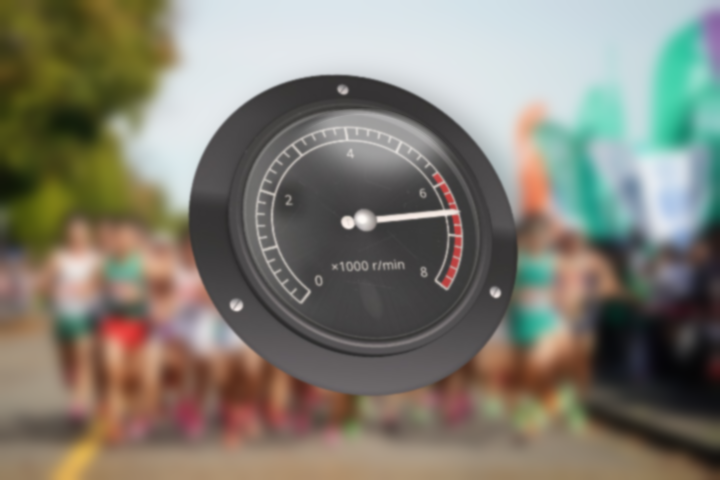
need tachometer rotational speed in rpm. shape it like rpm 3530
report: rpm 6600
